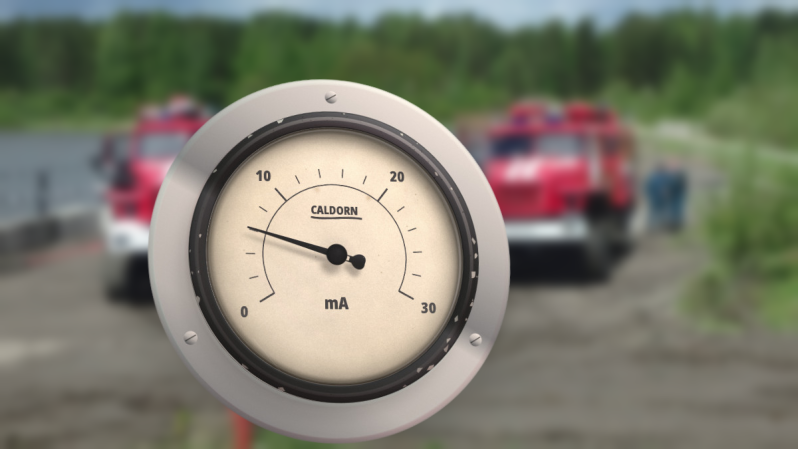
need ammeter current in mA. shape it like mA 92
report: mA 6
